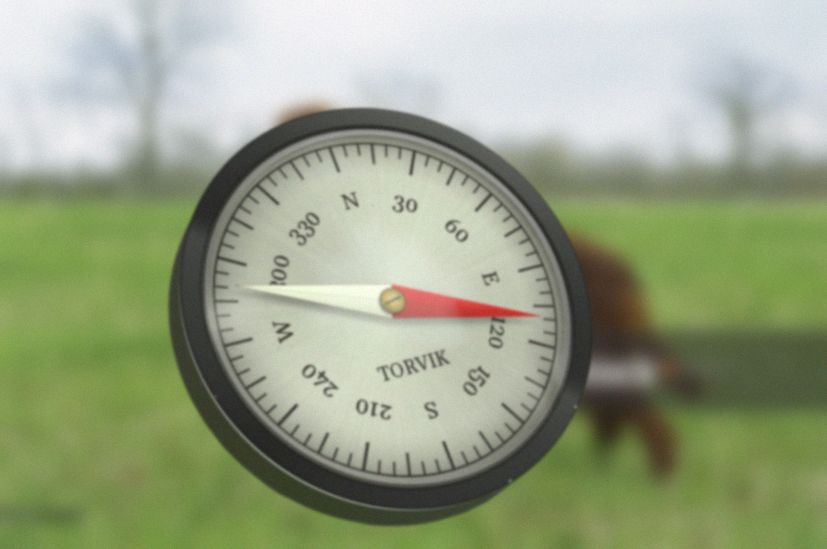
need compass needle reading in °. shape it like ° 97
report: ° 110
